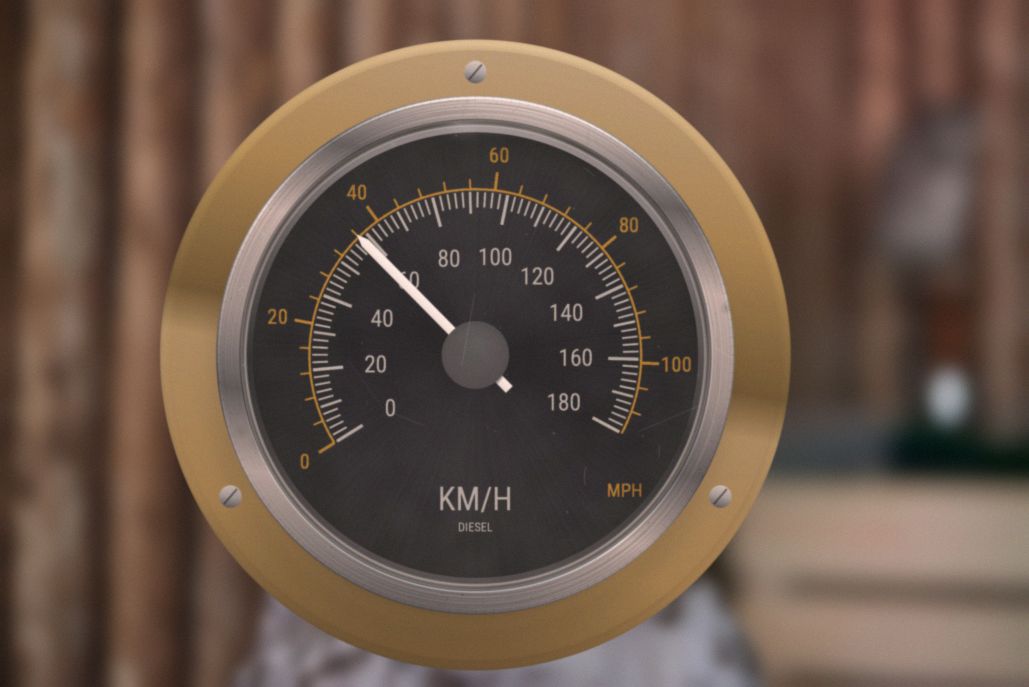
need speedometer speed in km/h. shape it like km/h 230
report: km/h 58
